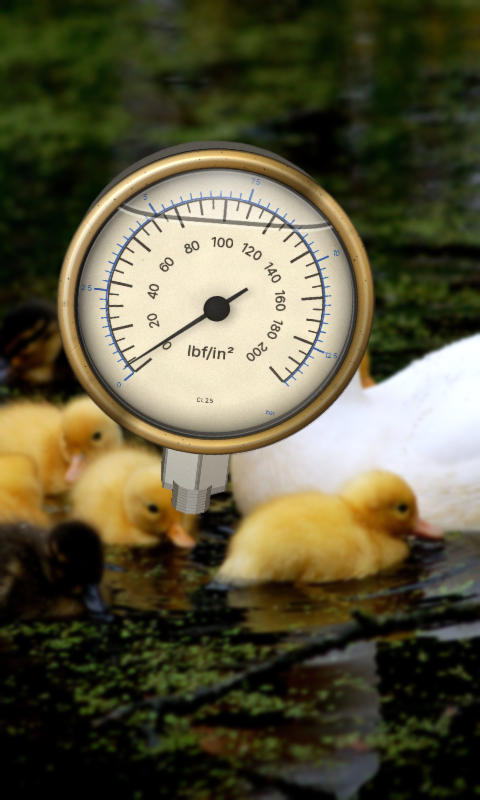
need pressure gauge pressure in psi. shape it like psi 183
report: psi 5
